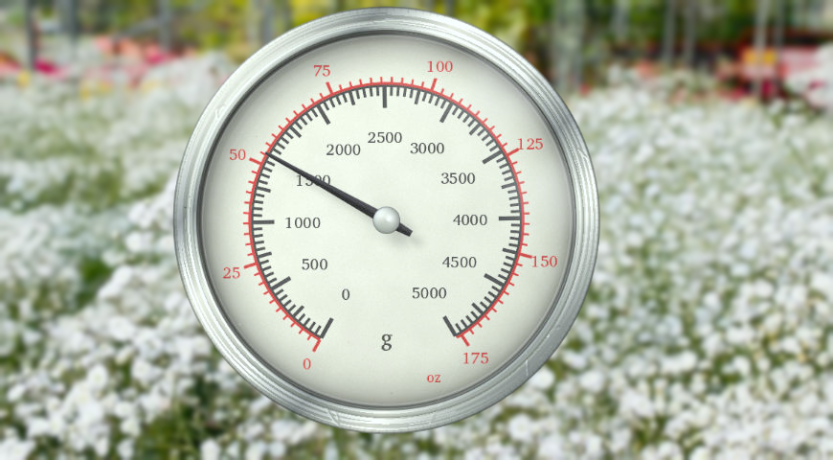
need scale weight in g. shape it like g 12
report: g 1500
